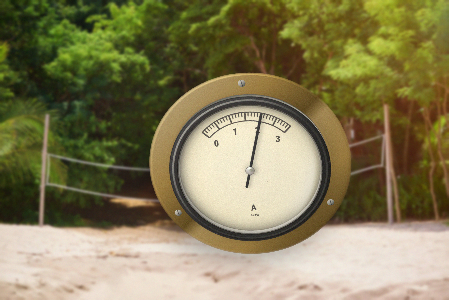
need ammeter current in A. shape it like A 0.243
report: A 2
